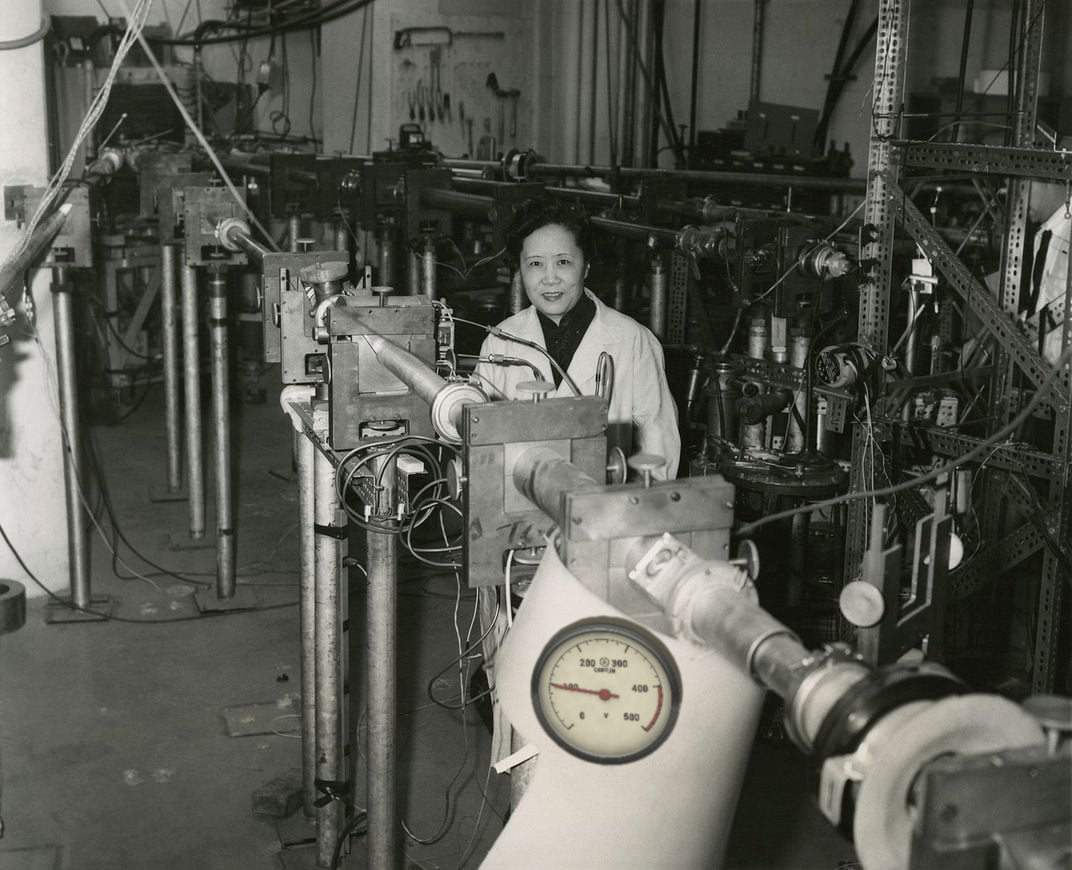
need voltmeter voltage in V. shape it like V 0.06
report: V 100
